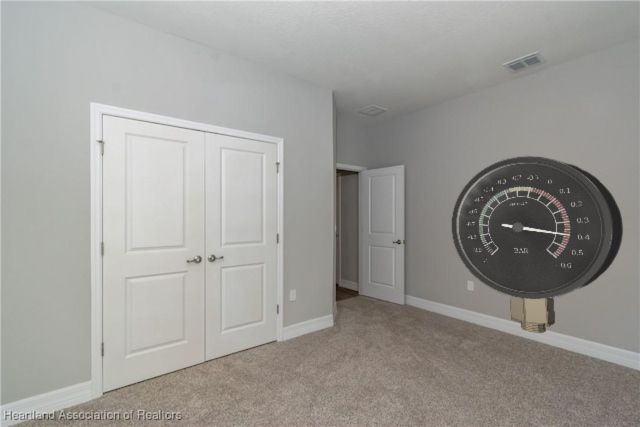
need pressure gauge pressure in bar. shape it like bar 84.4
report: bar 0.4
